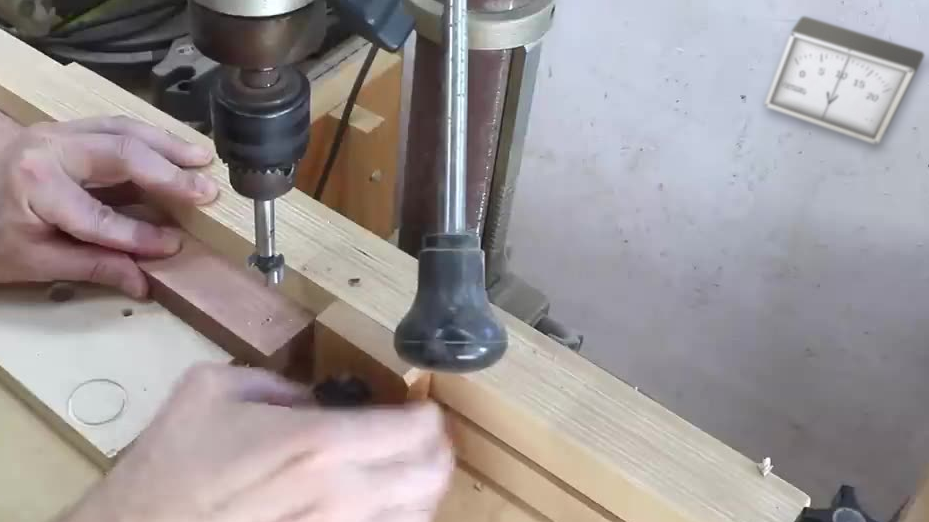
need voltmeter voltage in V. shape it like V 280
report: V 10
